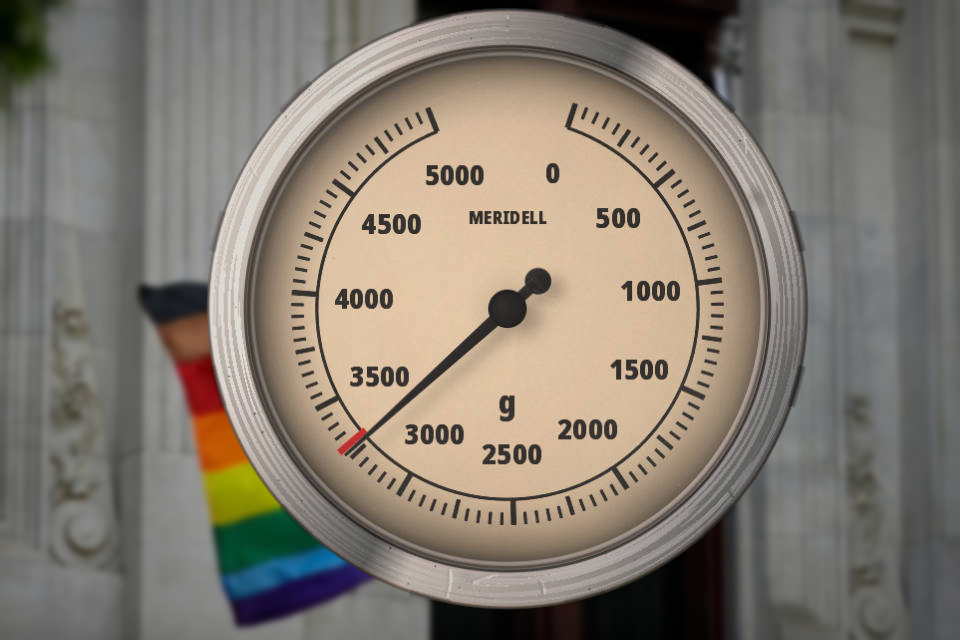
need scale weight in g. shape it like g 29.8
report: g 3275
